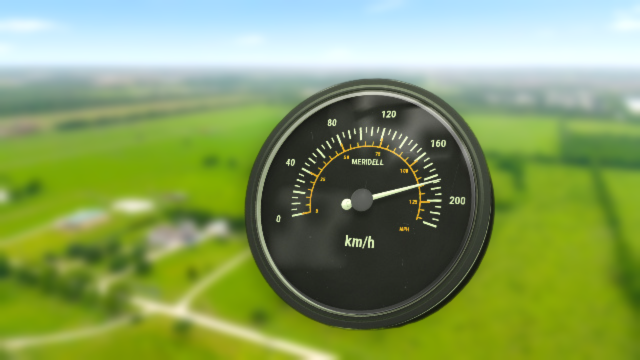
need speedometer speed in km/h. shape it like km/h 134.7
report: km/h 185
